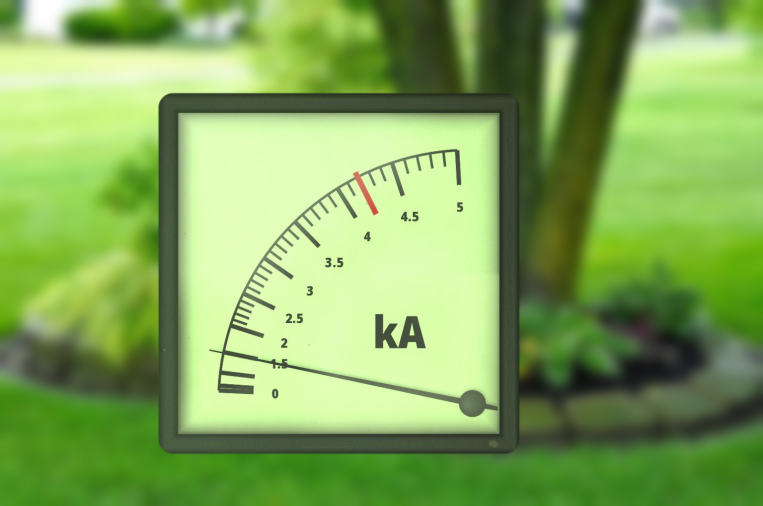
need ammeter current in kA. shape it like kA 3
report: kA 1.5
